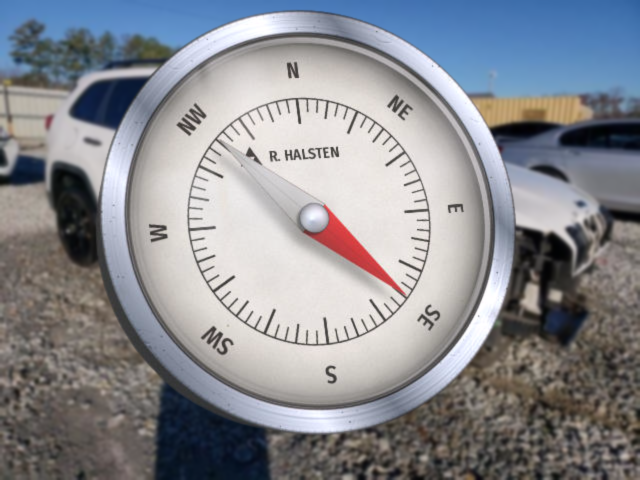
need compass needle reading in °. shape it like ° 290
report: ° 135
